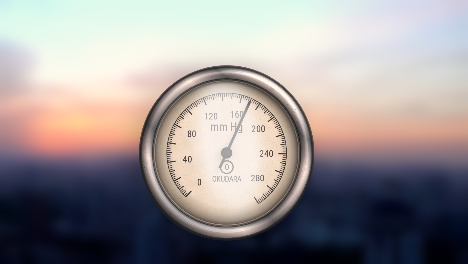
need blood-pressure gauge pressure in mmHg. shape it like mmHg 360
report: mmHg 170
